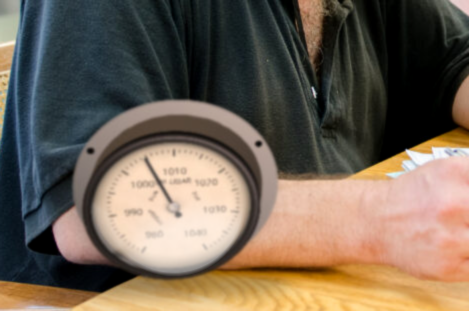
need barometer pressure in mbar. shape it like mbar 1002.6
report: mbar 1005
